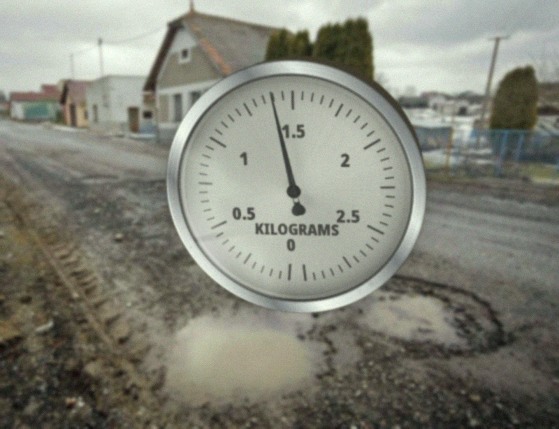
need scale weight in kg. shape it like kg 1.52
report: kg 1.4
